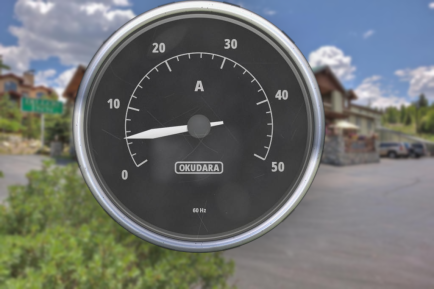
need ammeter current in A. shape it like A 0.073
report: A 5
